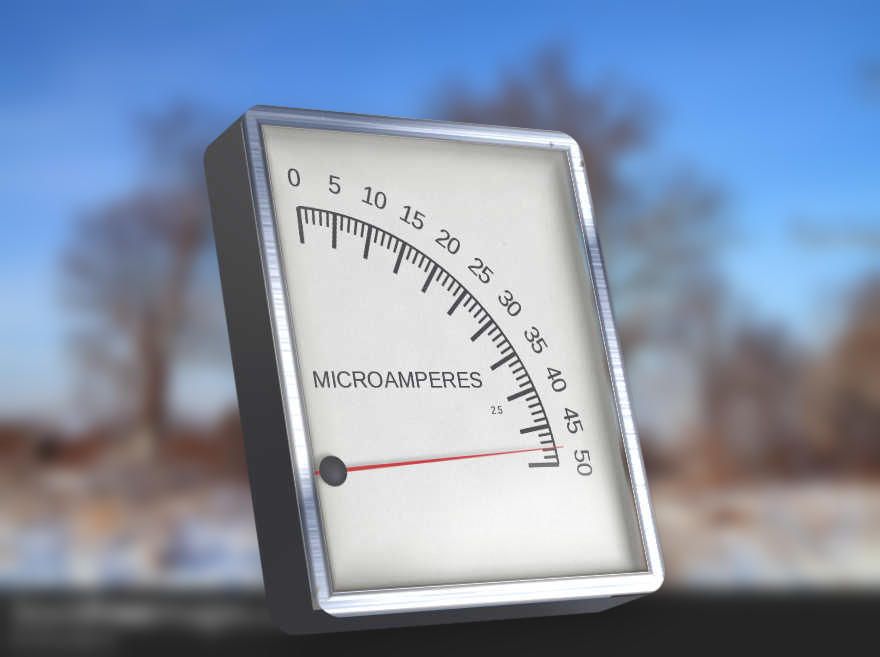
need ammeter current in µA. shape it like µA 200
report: µA 48
